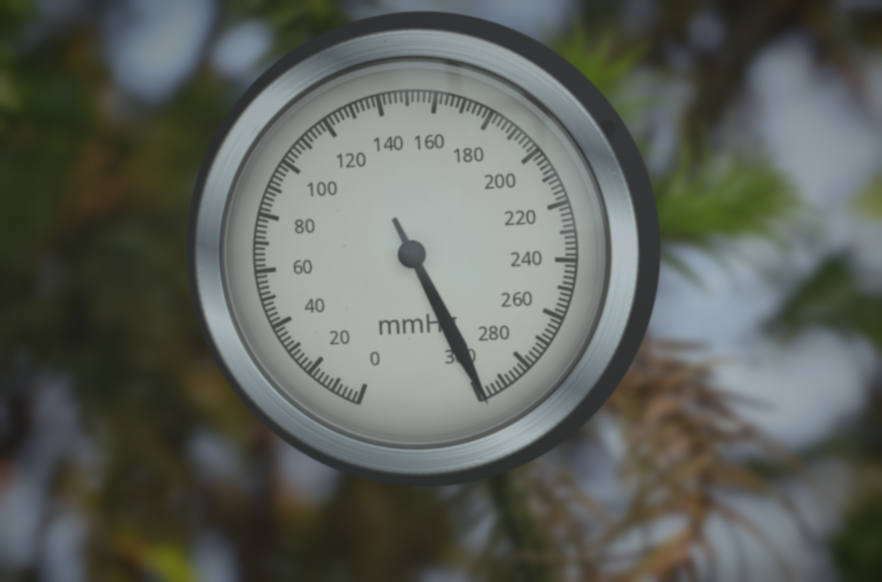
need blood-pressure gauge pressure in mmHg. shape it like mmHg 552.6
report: mmHg 298
